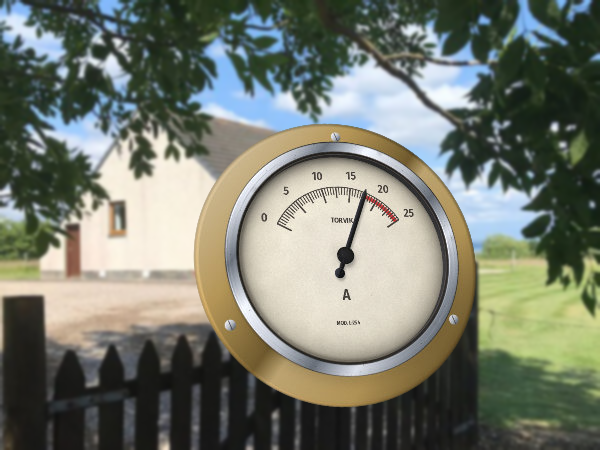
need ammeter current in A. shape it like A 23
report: A 17.5
